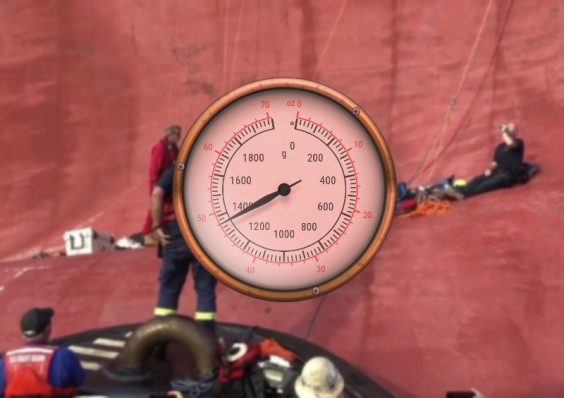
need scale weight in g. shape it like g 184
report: g 1360
